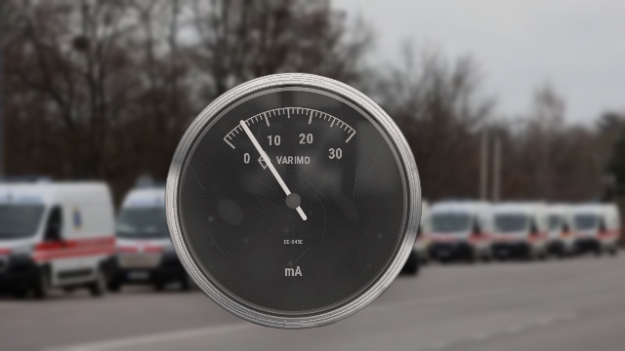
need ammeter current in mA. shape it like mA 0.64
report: mA 5
